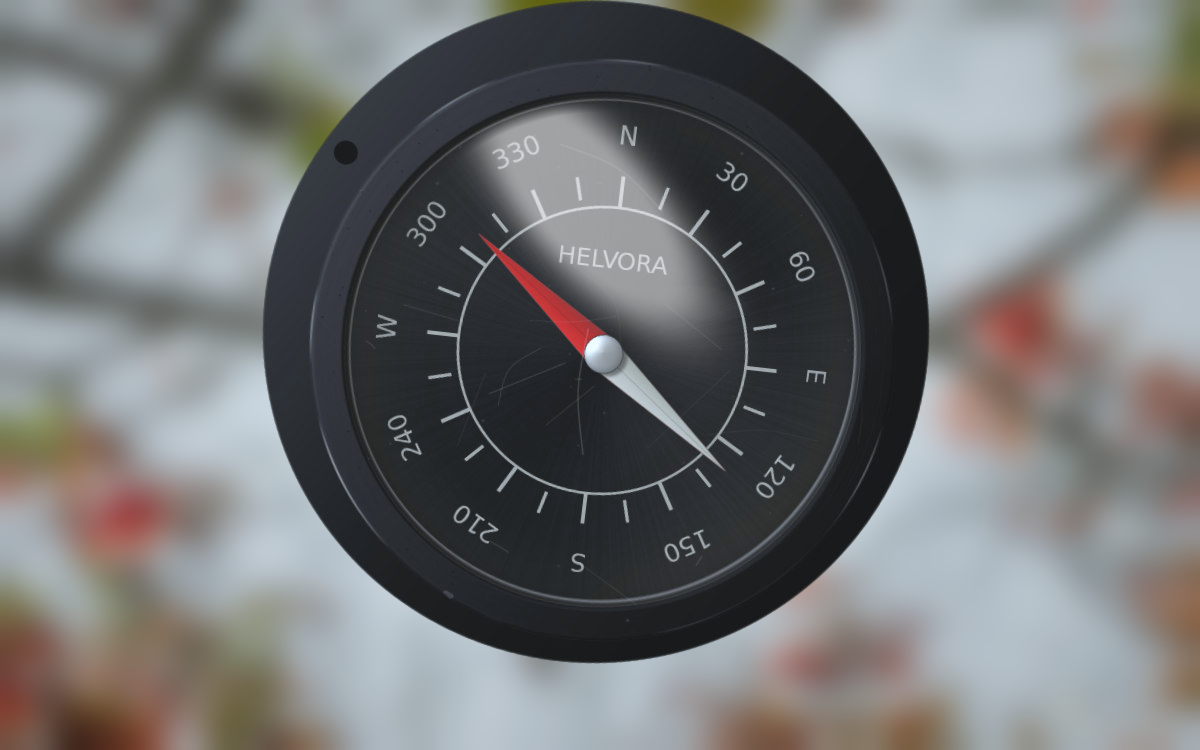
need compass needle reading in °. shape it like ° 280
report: ° 307.5
